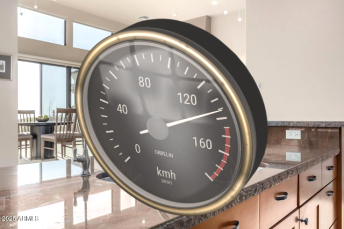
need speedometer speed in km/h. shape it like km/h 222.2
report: km/h 135
